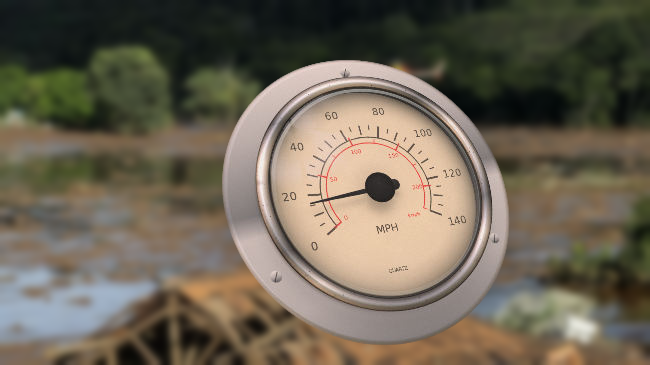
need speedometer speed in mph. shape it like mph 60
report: mph 15
